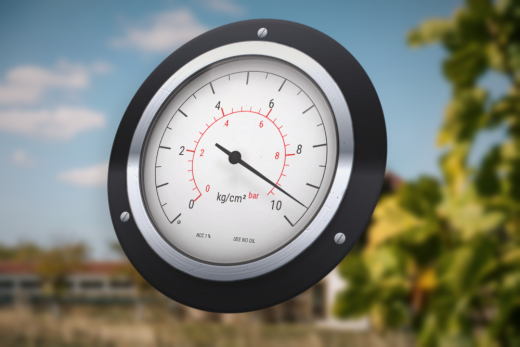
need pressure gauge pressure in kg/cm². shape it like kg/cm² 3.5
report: kg/cm² 9.5
